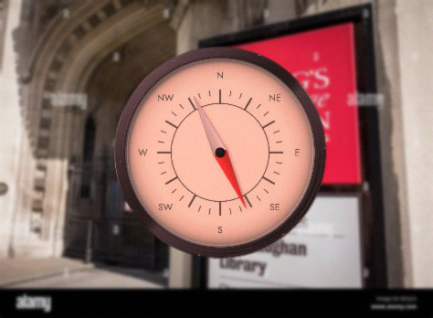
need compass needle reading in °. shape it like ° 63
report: ° 155
